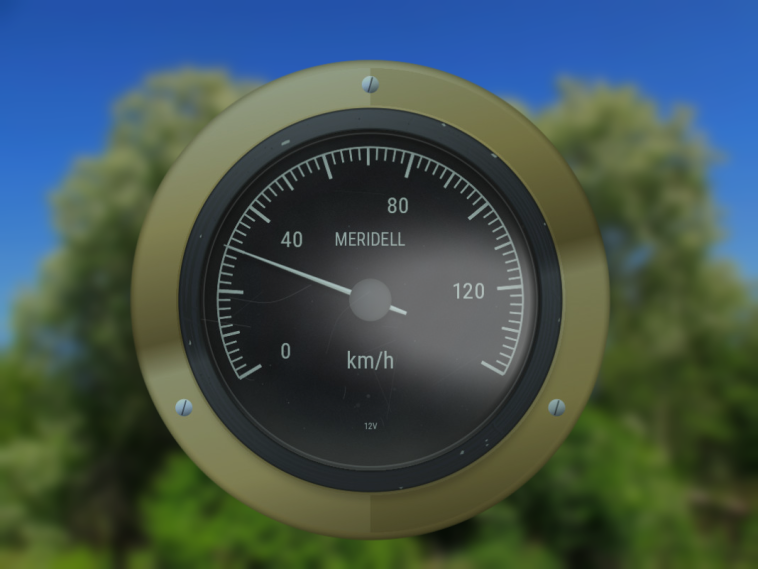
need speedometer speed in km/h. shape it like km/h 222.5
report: km/h 30
